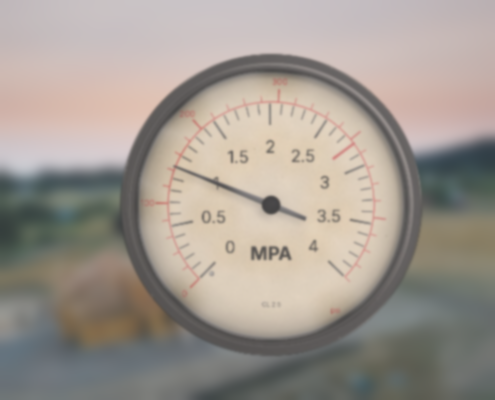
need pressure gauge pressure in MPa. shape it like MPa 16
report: MPa 1
